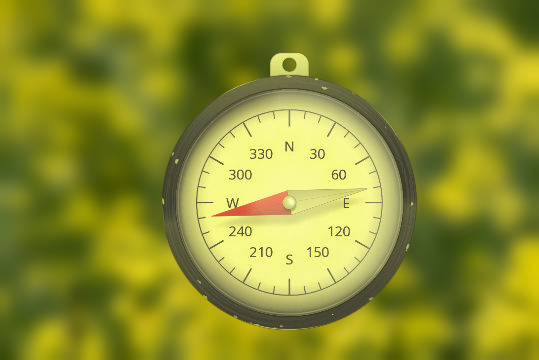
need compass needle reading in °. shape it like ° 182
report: ° 260
